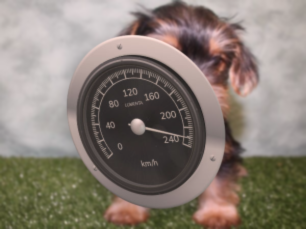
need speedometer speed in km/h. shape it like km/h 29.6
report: km/h 230
